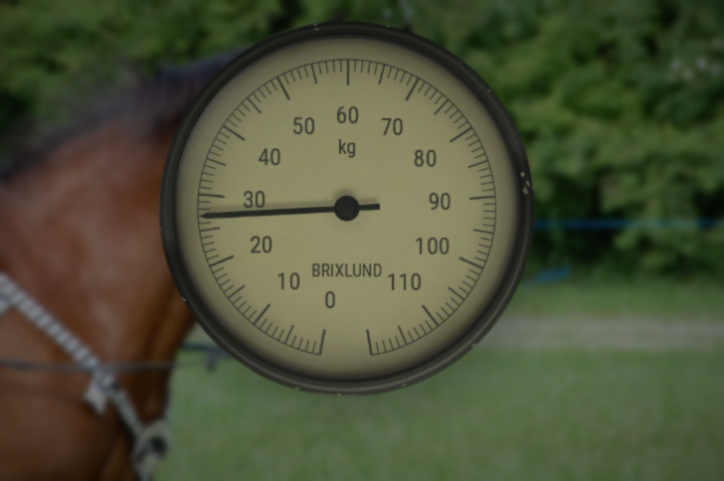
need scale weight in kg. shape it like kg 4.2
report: kg 27
